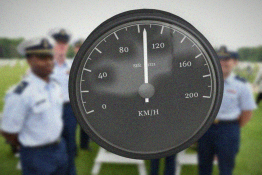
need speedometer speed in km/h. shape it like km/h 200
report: km/h 105
